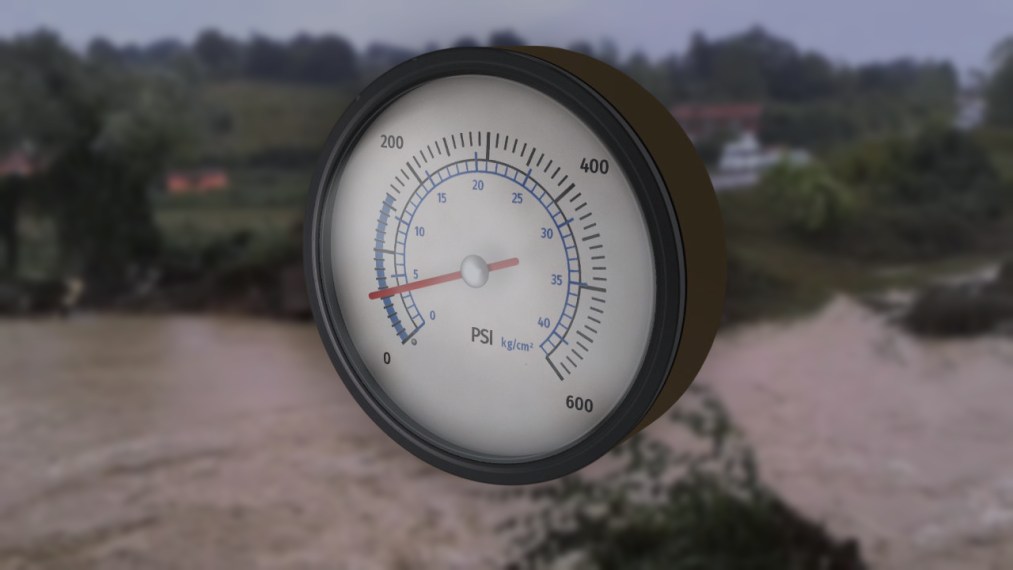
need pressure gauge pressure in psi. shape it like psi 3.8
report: psi 55
